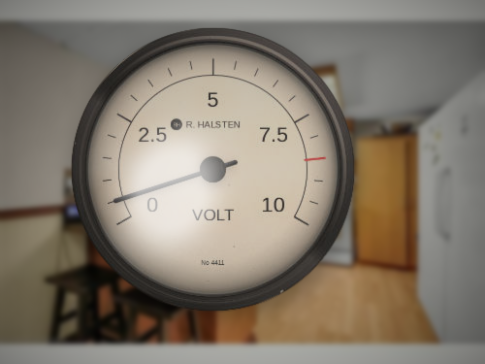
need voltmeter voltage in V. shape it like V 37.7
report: V 0.5
